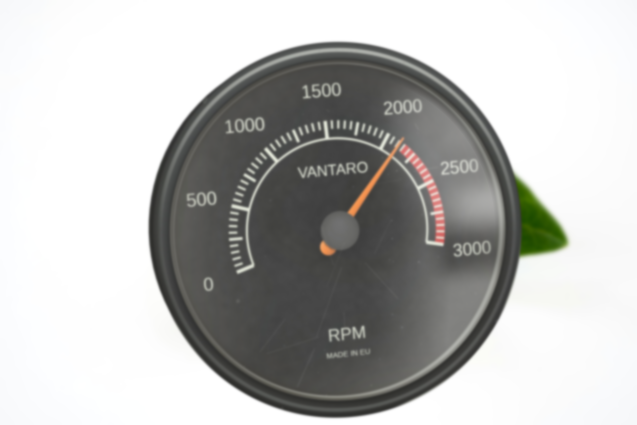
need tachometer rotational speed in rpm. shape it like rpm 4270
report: rpm 2100
